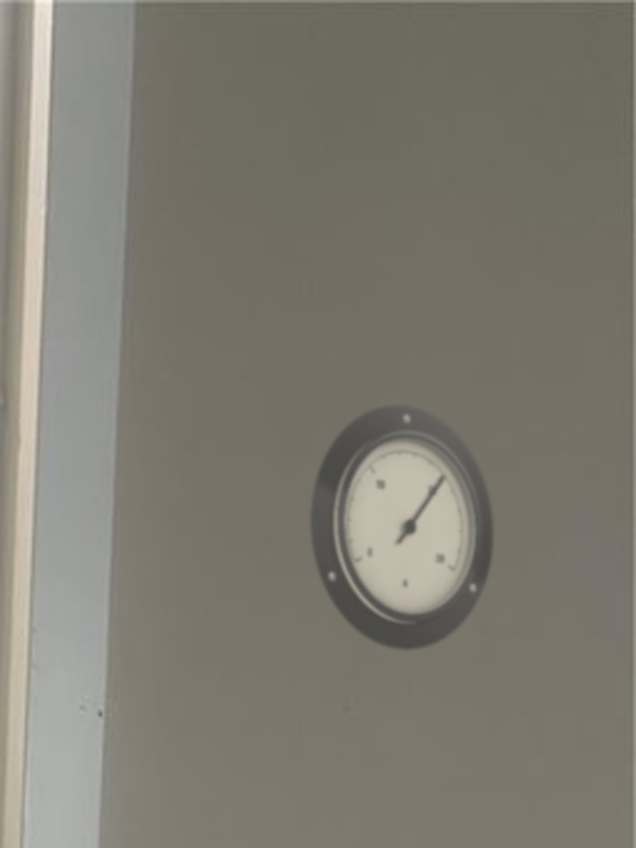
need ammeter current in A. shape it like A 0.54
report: A 20
